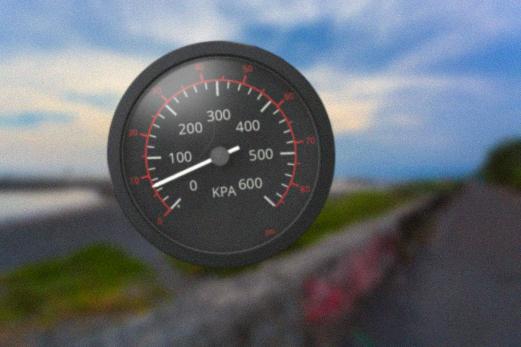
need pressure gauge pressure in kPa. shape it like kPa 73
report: kPa 50
